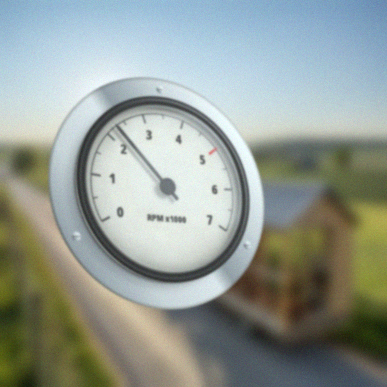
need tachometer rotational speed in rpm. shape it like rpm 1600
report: rpm 2250
